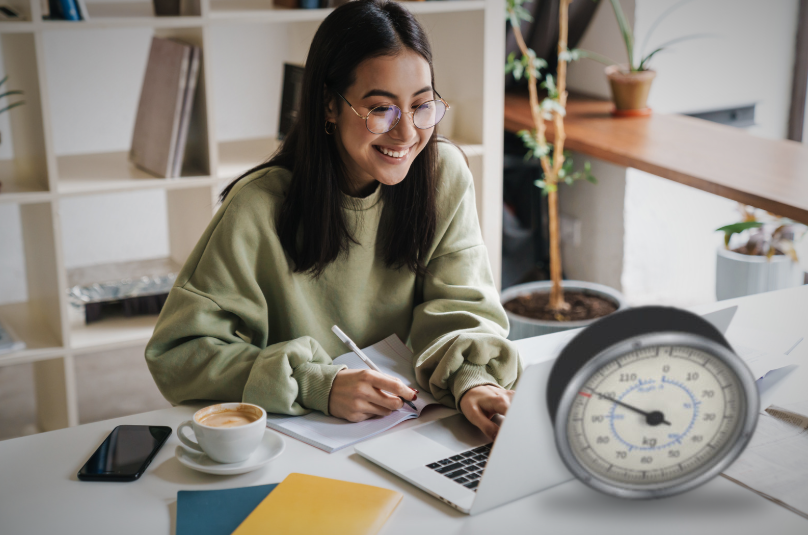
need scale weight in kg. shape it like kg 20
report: kg 100
